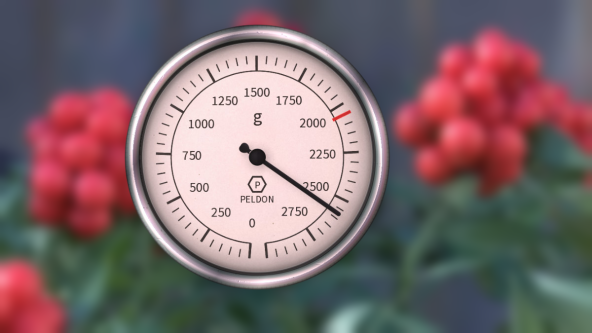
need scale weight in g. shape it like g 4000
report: g 2575
